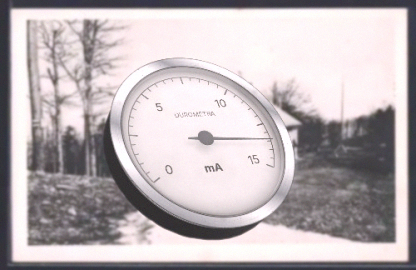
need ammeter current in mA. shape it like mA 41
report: mA 13.5
